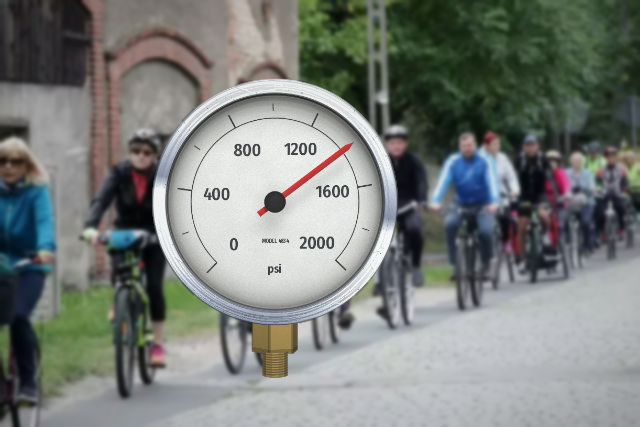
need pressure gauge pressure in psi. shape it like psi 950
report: psi 1400
